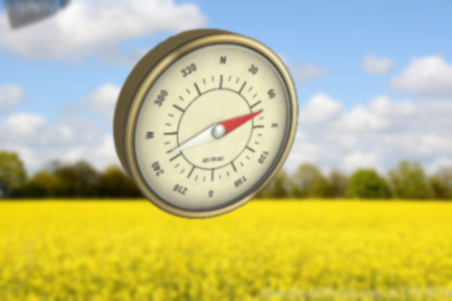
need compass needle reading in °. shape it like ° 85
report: ° 70
